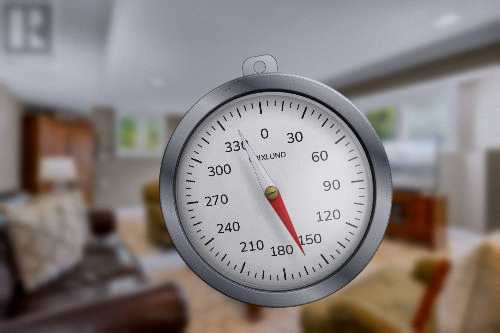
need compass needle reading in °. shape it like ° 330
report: ° 160
